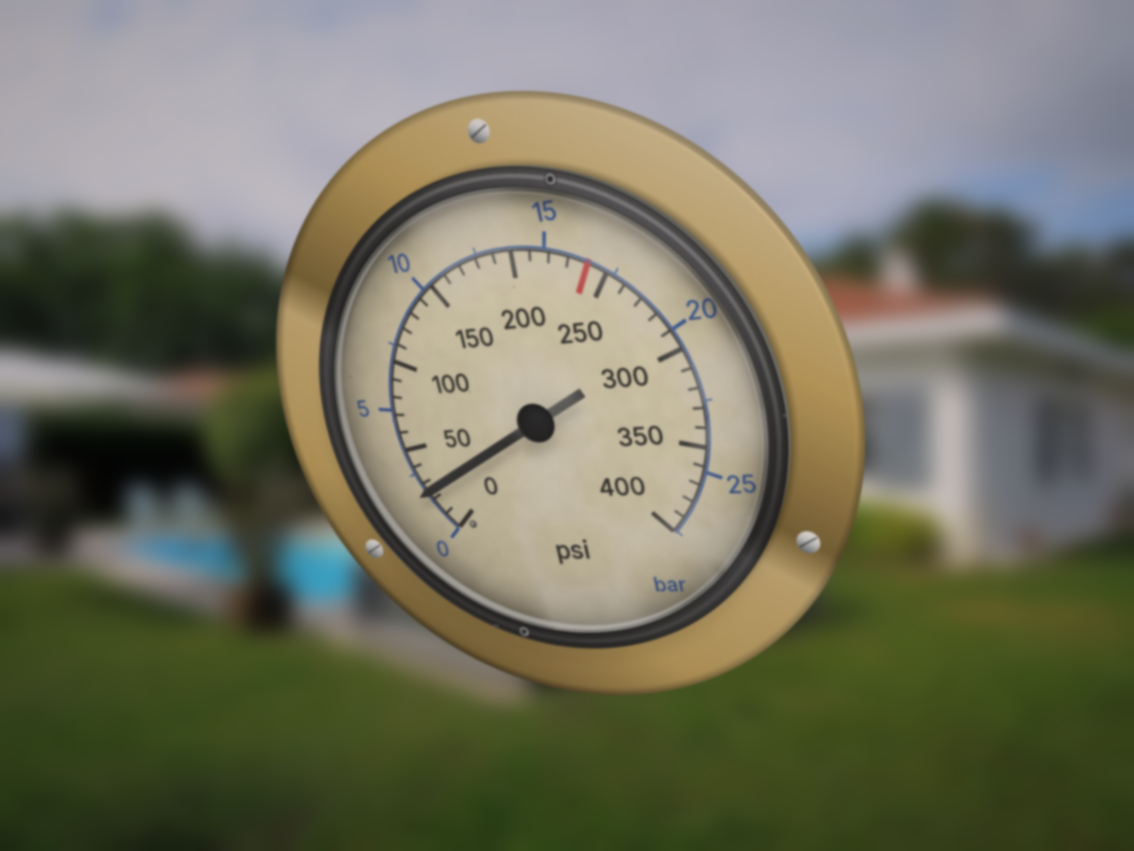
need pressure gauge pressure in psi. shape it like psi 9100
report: psi 25
